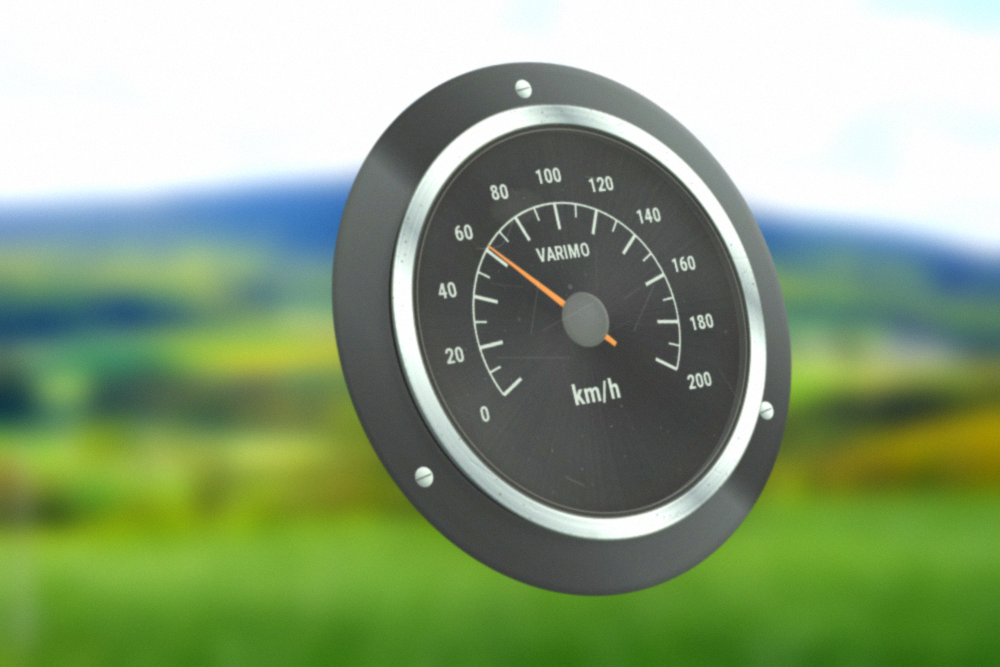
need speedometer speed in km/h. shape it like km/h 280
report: km/h 60
